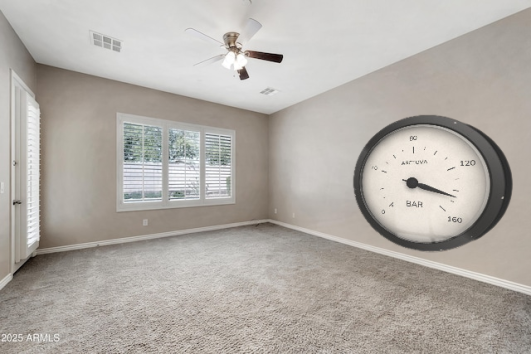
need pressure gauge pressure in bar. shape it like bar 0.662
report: bar 145
